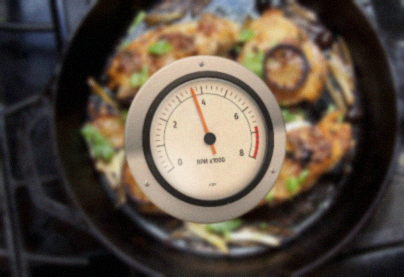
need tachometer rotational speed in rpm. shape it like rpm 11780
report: rpm 3600
